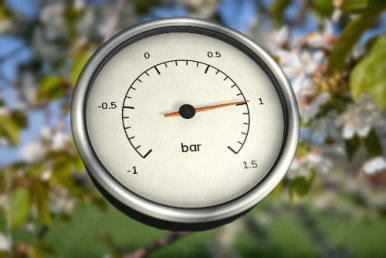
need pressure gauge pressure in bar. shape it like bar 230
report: bar 1
